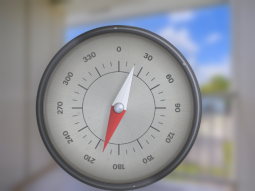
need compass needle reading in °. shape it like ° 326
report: ° 200
